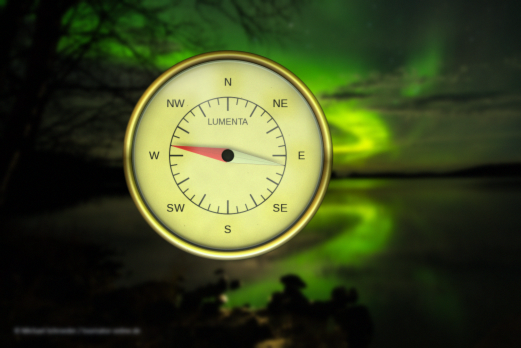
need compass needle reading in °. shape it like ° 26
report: ° 280
